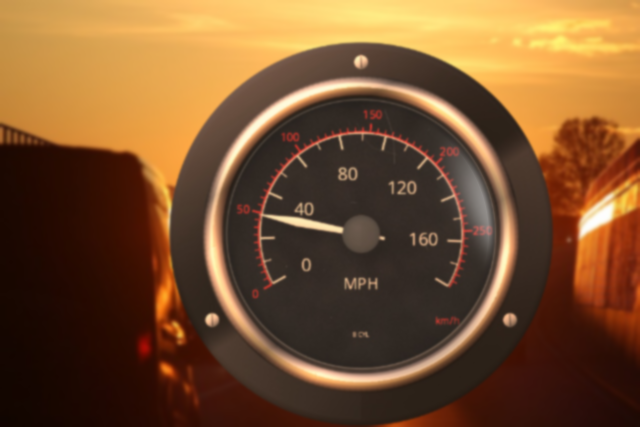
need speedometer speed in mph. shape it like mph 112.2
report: mph 30
